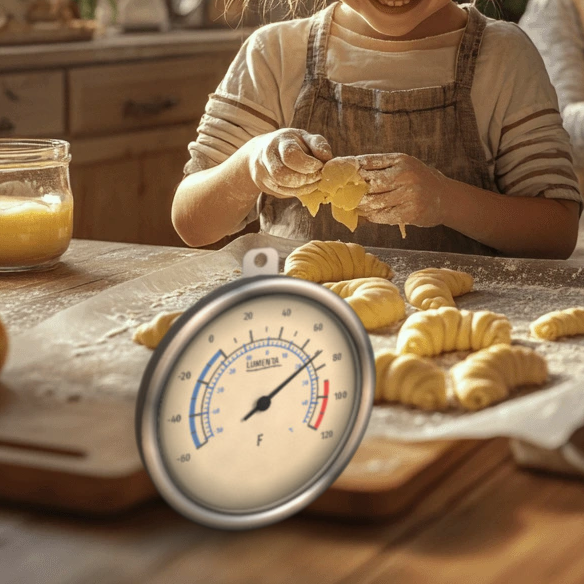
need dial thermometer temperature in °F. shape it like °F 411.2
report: °F 70
